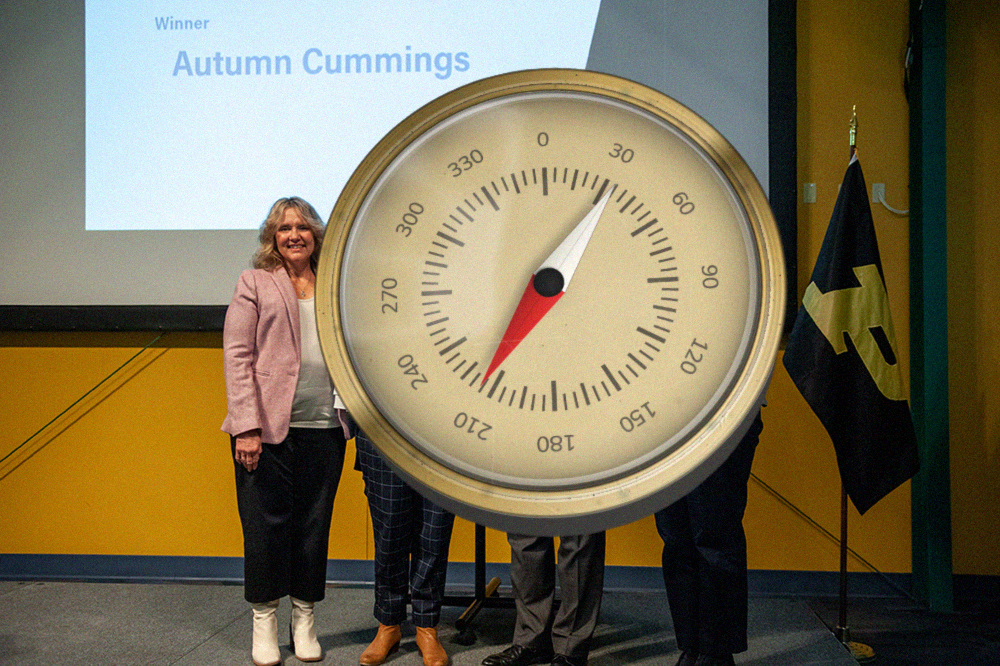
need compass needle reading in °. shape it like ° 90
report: ° 215
